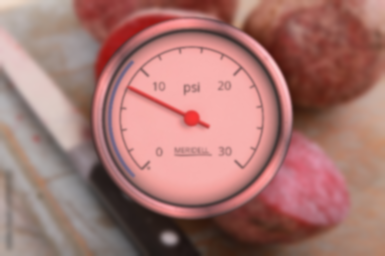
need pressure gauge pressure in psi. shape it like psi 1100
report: psi 8
